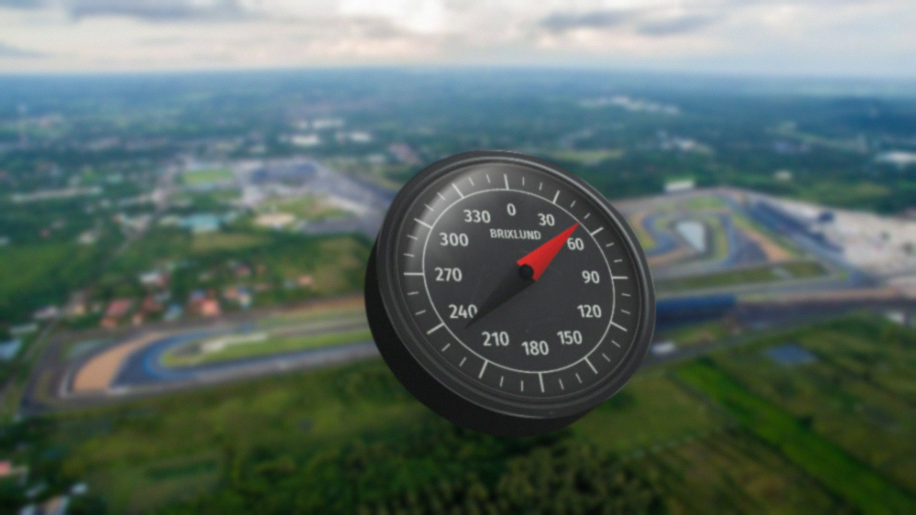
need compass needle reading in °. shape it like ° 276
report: ° 50
